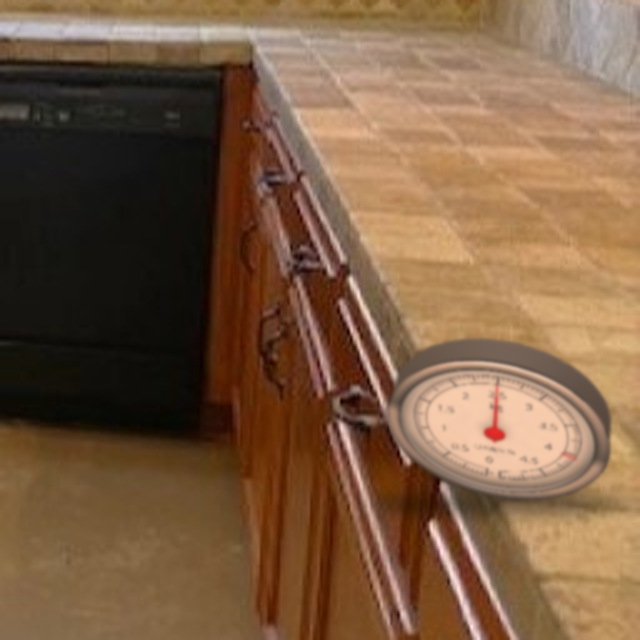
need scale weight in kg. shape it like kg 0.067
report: kg 2.5
